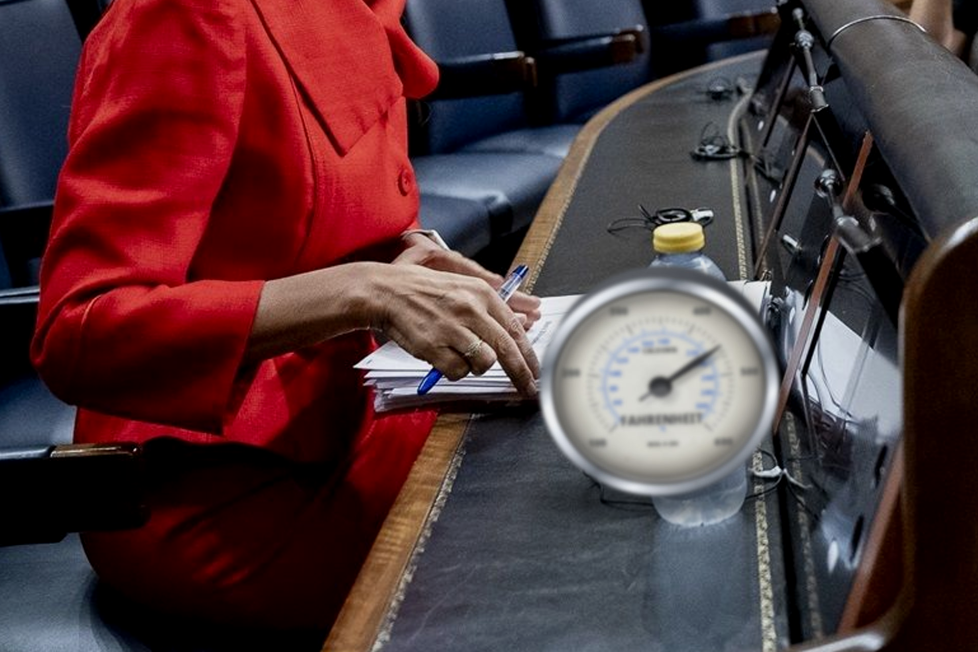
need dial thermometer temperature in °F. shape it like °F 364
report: °F 450
